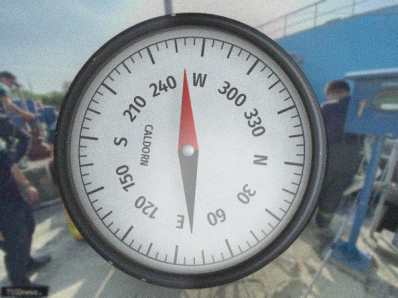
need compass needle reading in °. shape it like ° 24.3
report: ° 260
